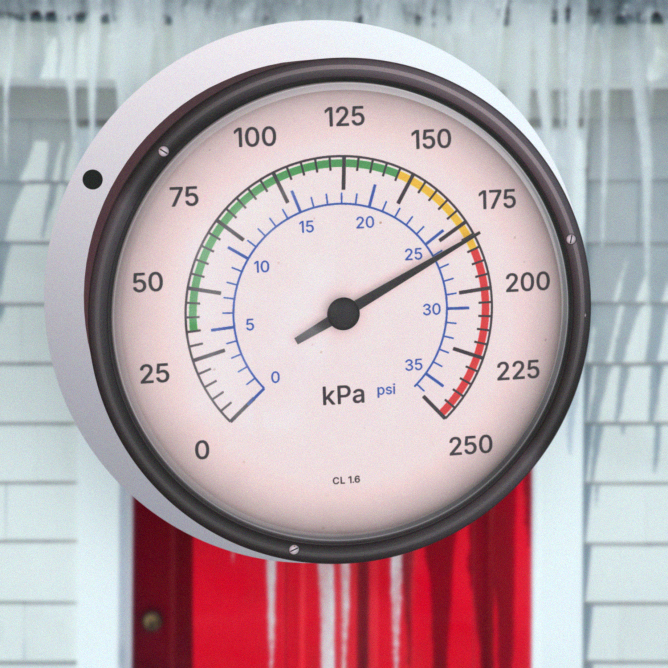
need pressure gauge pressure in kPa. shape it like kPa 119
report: kPa 180
